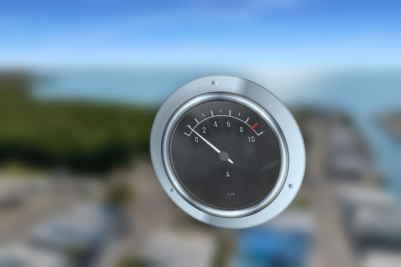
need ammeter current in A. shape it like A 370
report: A 1
